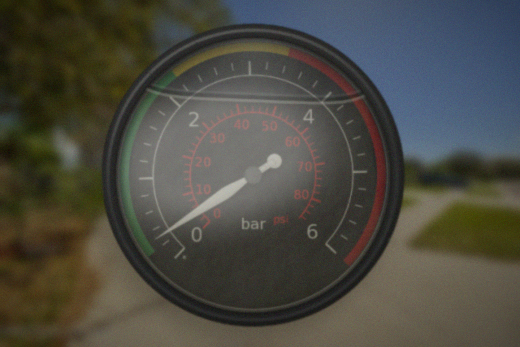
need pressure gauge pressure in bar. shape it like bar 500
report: bar 0.3
